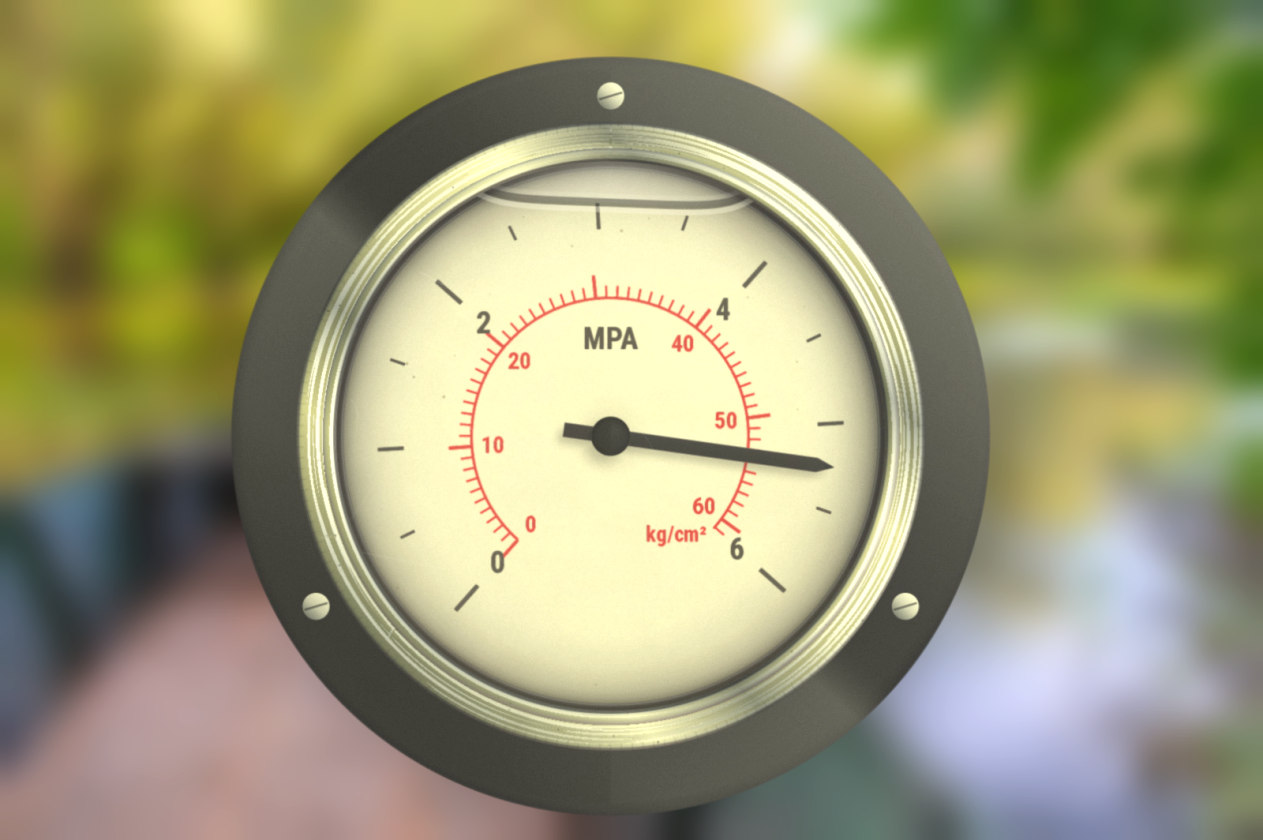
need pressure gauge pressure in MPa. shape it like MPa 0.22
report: MPa 5.25
